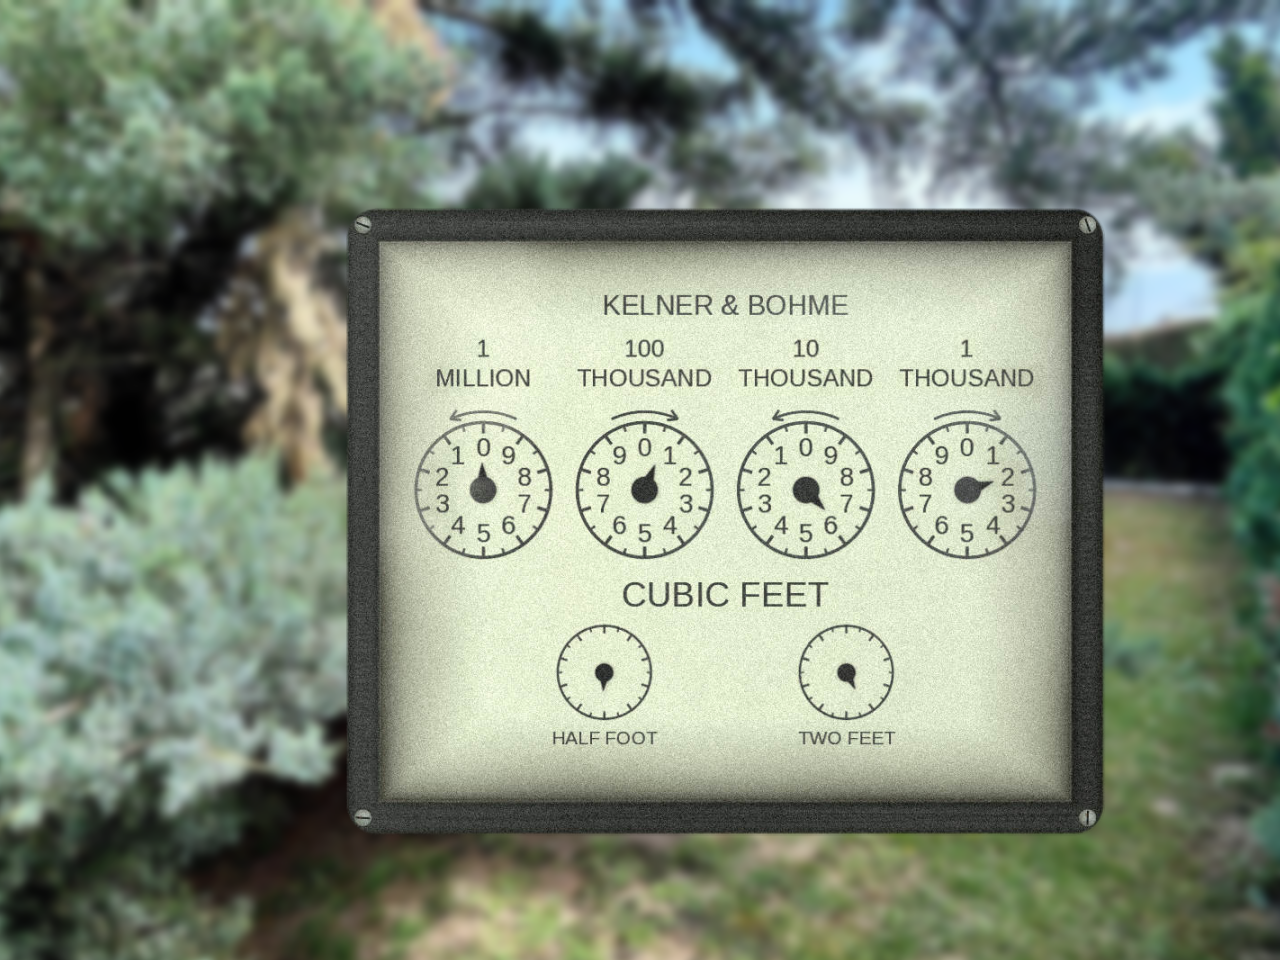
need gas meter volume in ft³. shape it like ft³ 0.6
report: ft³ 6200
